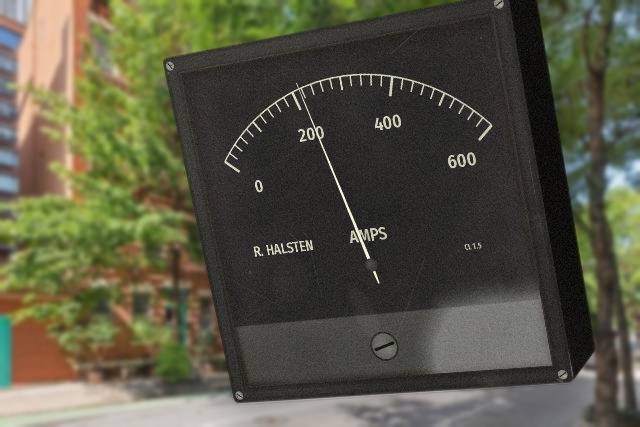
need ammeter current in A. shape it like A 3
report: A 220
